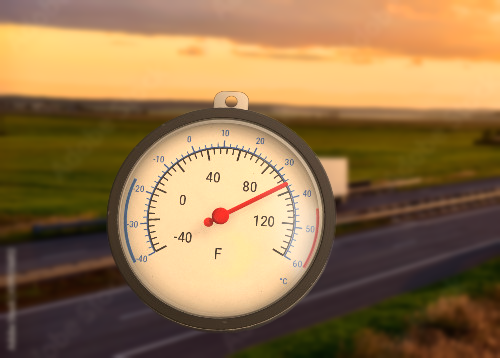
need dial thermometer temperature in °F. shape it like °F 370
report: °F 96
